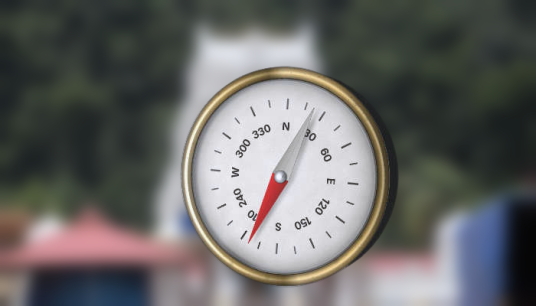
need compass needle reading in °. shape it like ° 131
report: ° 202.5
